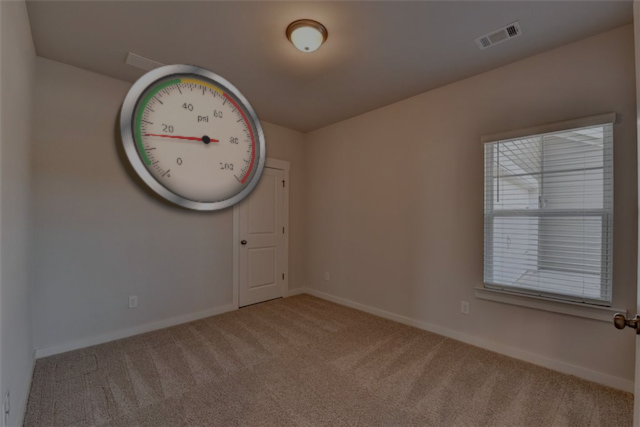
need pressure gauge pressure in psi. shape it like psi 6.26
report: psi 15
